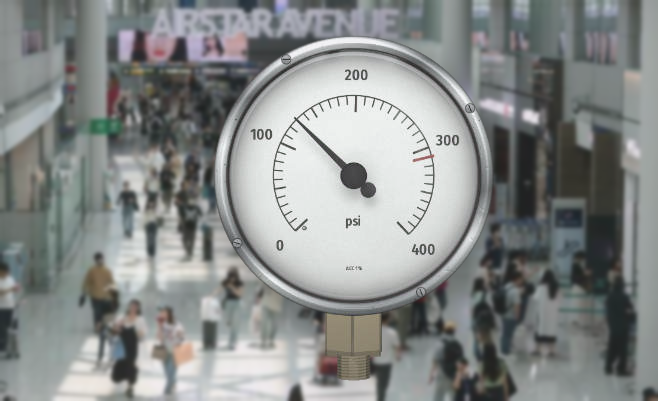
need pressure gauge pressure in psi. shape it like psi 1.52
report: psi 130
